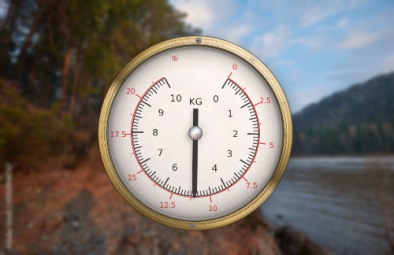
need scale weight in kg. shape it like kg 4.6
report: kg 5
